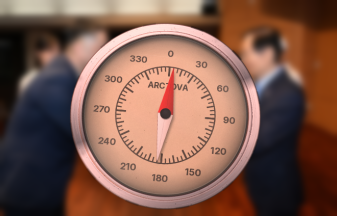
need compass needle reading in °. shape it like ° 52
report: ° 5
